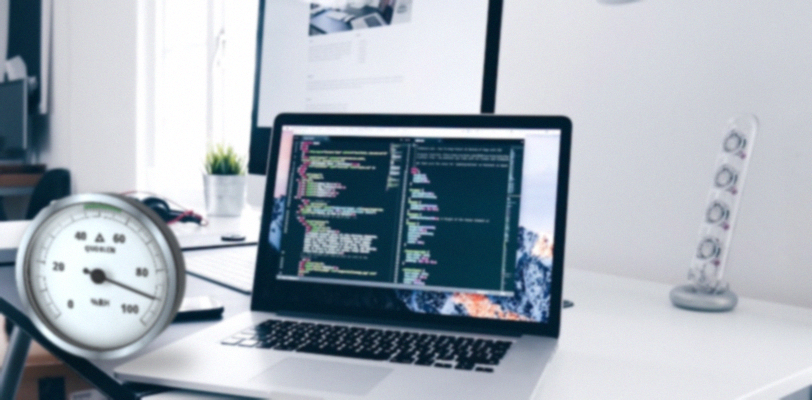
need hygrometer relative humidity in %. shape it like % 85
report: % 90
